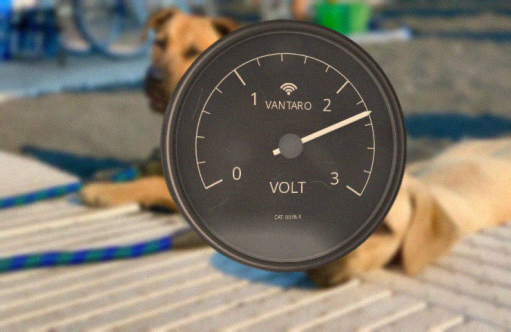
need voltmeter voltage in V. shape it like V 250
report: V 2.3
